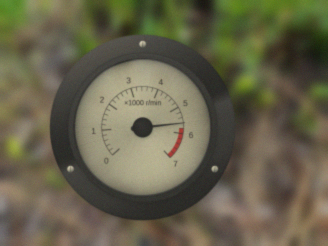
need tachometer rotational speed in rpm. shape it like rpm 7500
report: rpm 5600
